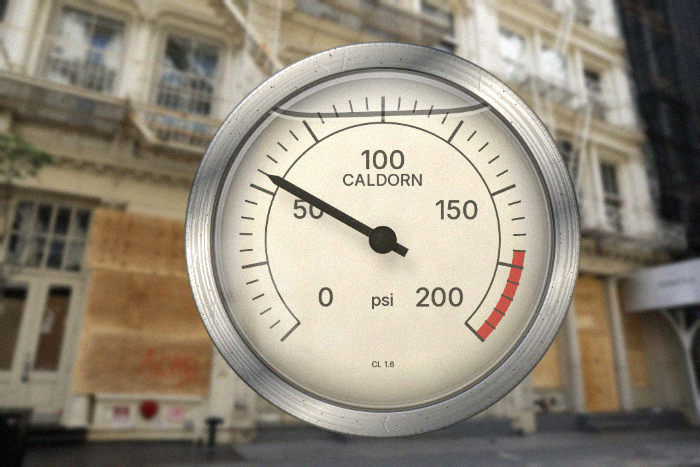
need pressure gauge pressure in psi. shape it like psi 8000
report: psi 55
